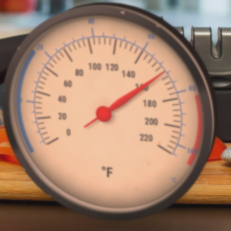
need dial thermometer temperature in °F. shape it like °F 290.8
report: °F 160
